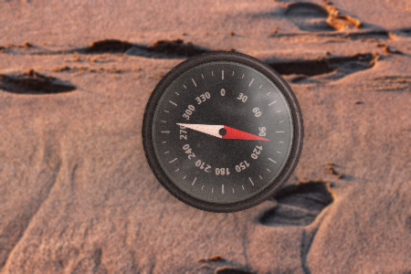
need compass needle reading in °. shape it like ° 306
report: ° 100
